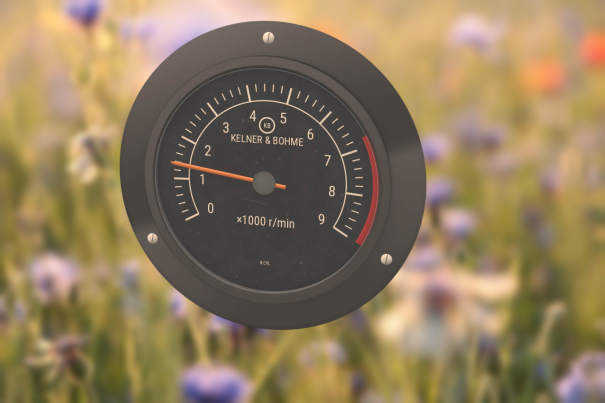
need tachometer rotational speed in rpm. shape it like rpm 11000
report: rpm 1400
